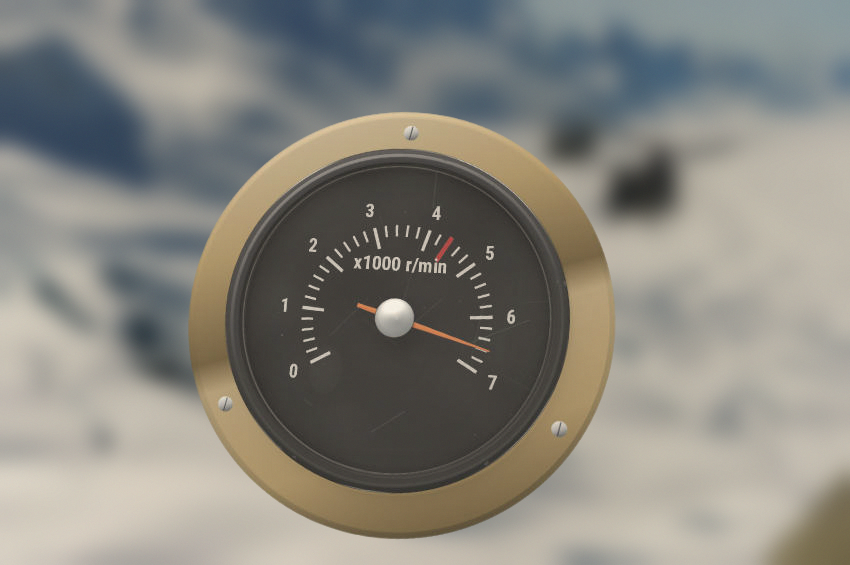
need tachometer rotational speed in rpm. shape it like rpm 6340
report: rpm 6600
